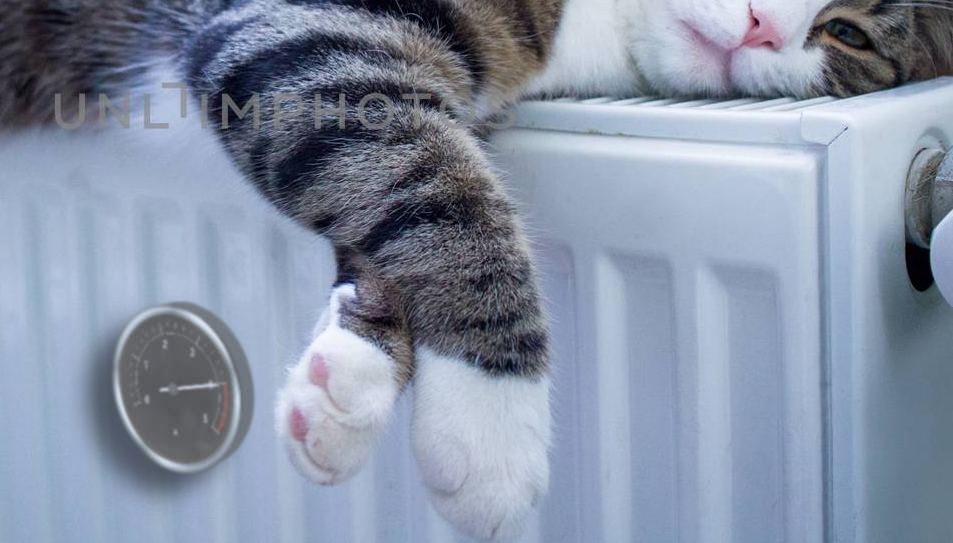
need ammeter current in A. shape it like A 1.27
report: A 4
